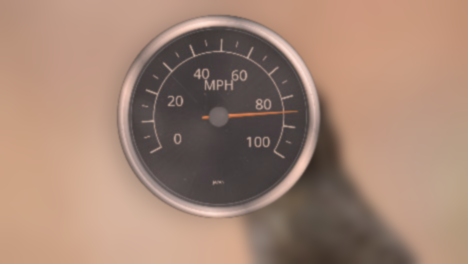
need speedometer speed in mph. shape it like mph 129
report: mph 85
